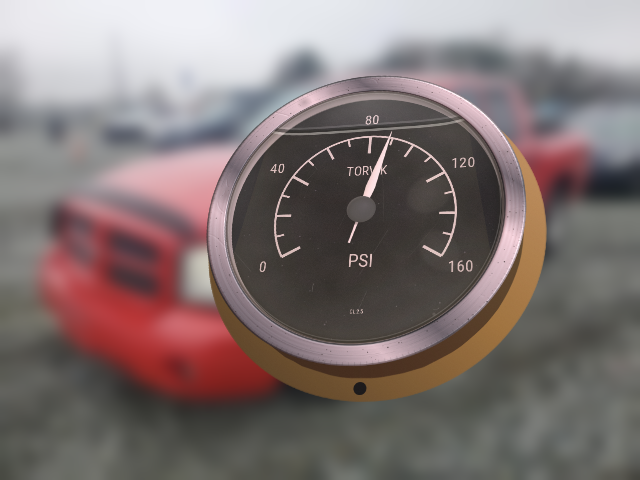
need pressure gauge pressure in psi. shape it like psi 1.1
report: psi 90
